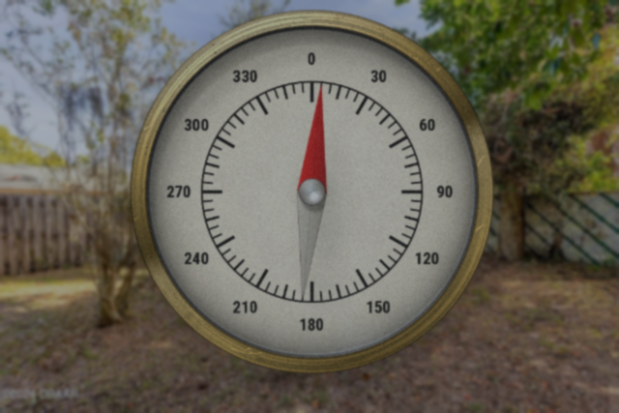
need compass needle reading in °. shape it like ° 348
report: ° 5
